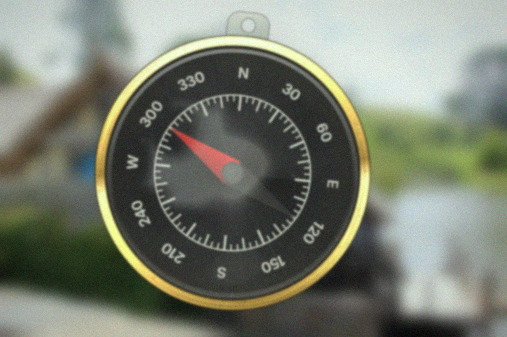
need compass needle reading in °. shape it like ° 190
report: ° 300
